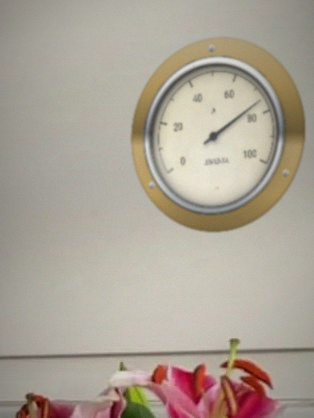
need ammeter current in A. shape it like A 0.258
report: A 75
